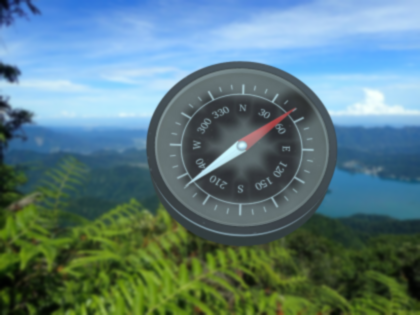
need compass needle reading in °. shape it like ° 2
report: ° 50
